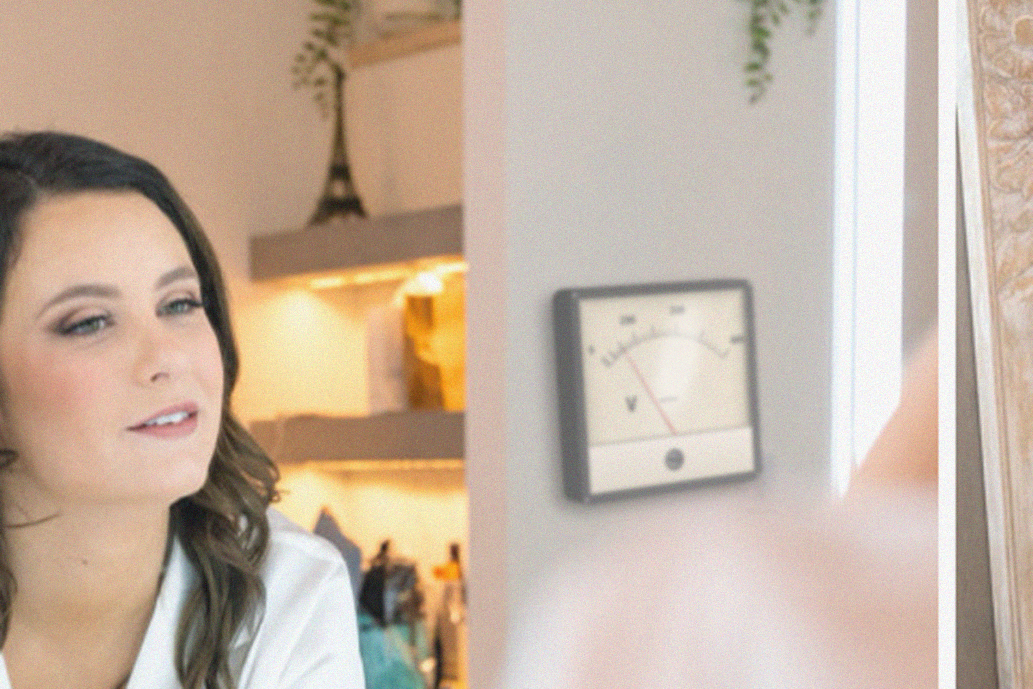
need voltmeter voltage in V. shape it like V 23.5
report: V 150
